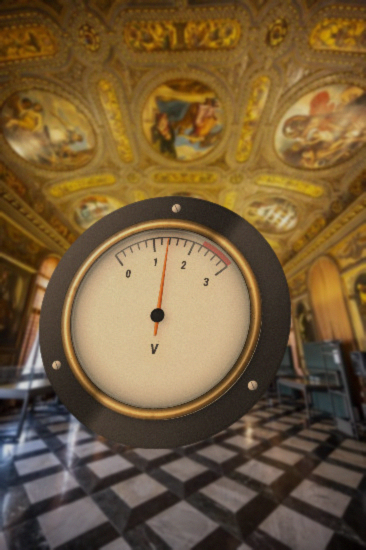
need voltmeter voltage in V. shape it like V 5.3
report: V 1.4
